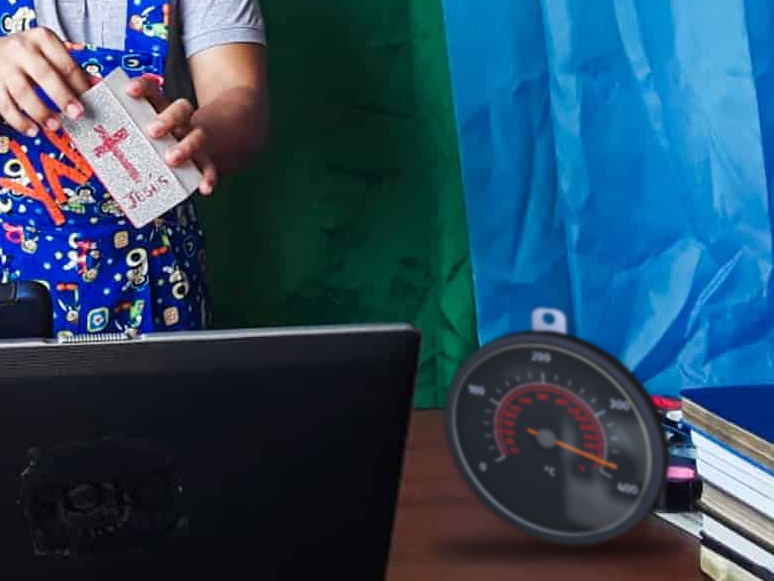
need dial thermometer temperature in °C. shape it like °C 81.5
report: °C 380
